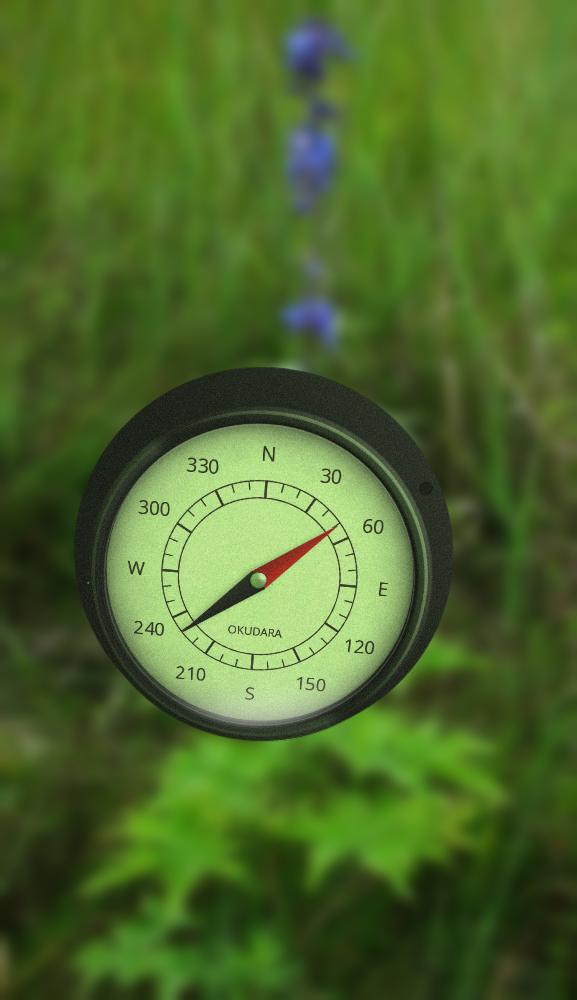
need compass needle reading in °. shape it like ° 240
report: ° 50
